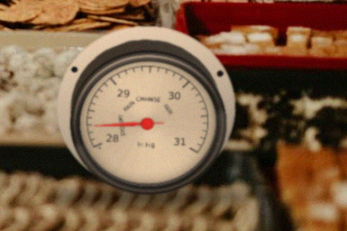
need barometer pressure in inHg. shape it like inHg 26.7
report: inHg 28.3
